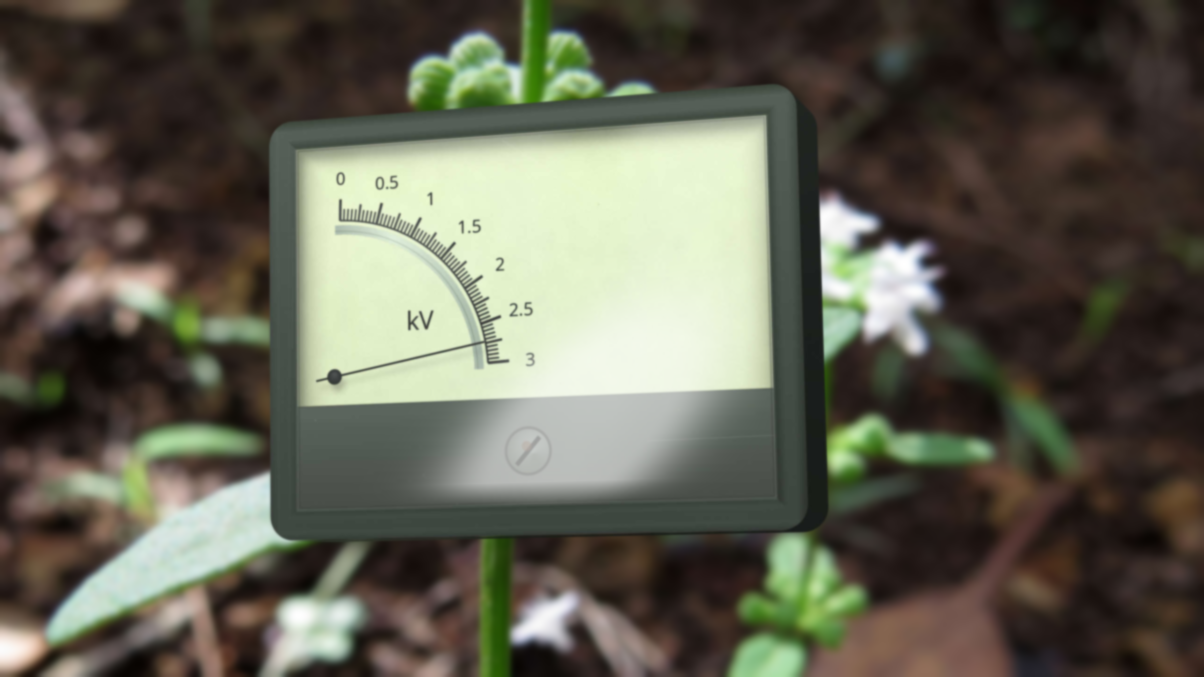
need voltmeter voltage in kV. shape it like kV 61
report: kV 2.75
